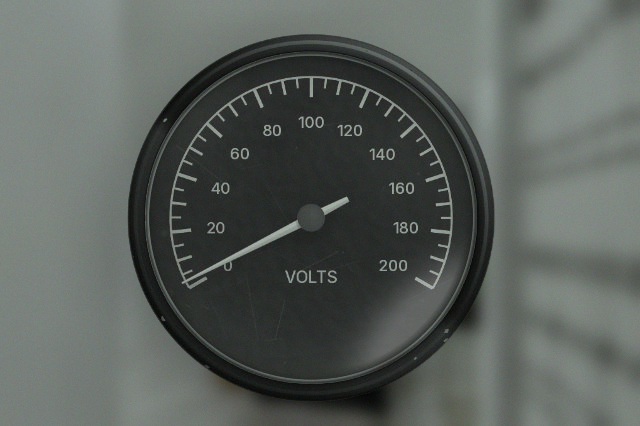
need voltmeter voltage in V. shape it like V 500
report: V 2.5
